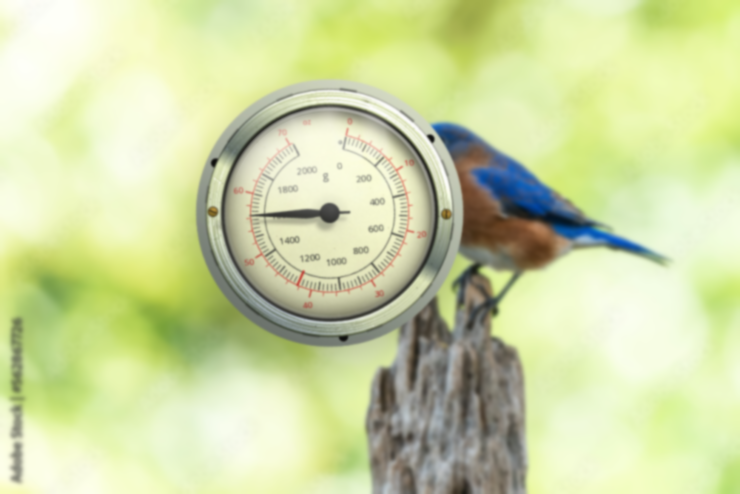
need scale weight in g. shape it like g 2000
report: g 1600
